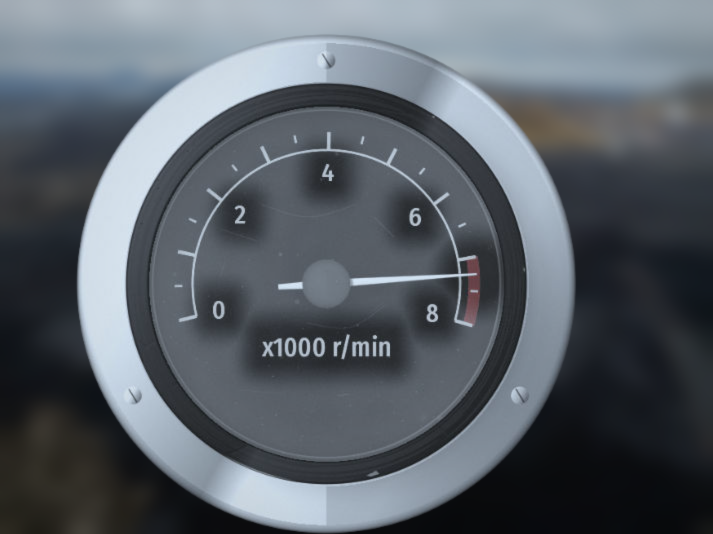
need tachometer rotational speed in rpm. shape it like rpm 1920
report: rpm 7250
